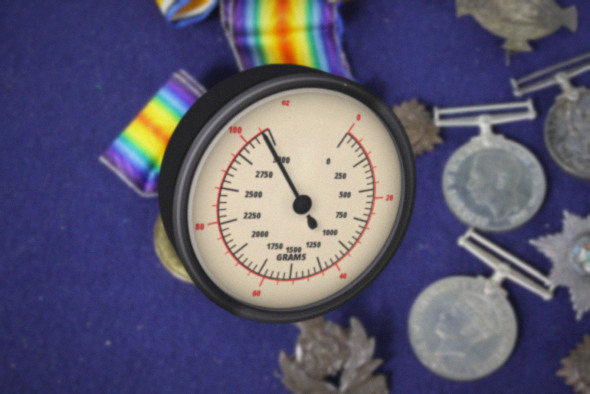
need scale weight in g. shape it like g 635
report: g 2950
